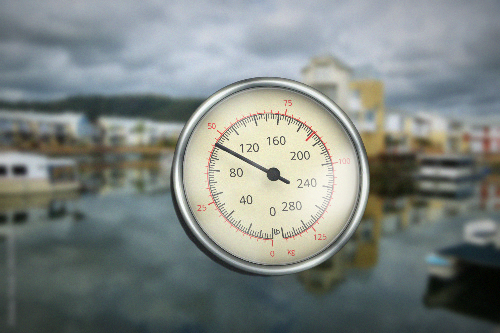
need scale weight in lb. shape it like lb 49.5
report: lb 100
